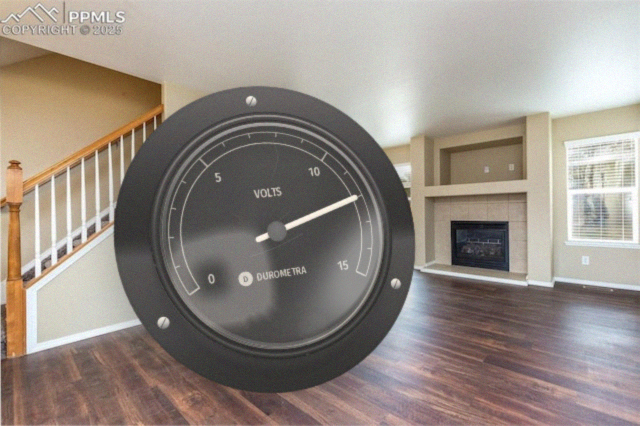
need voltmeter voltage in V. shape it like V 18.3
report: V 12
